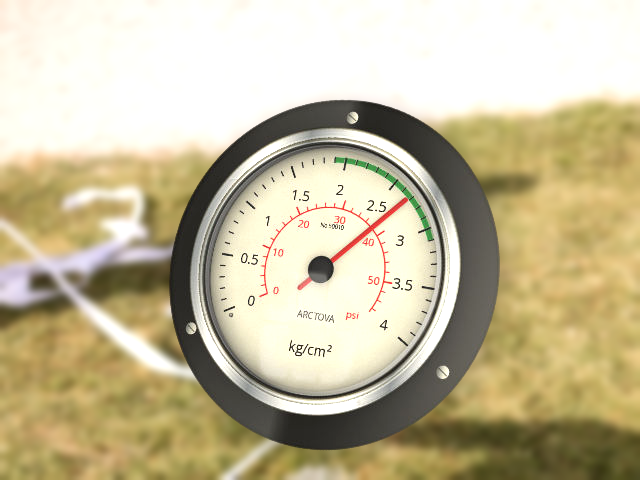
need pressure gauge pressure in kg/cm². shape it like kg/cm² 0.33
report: kg/cm² 2.7
